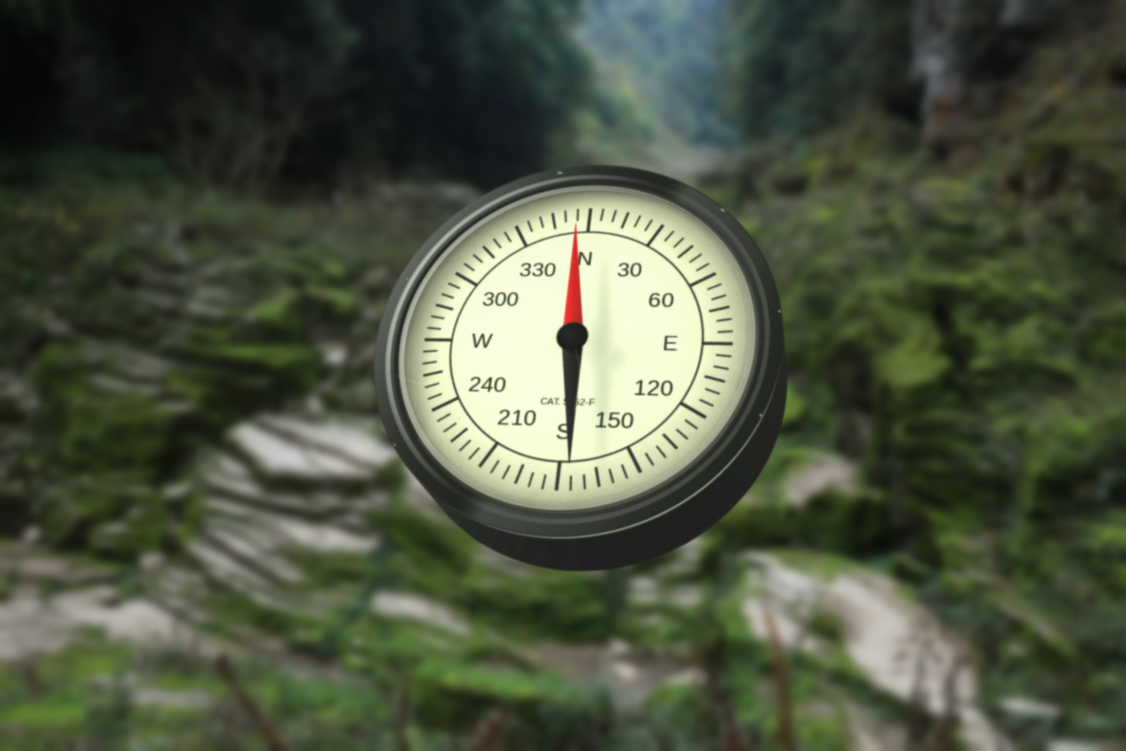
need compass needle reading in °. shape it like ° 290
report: ° 355
